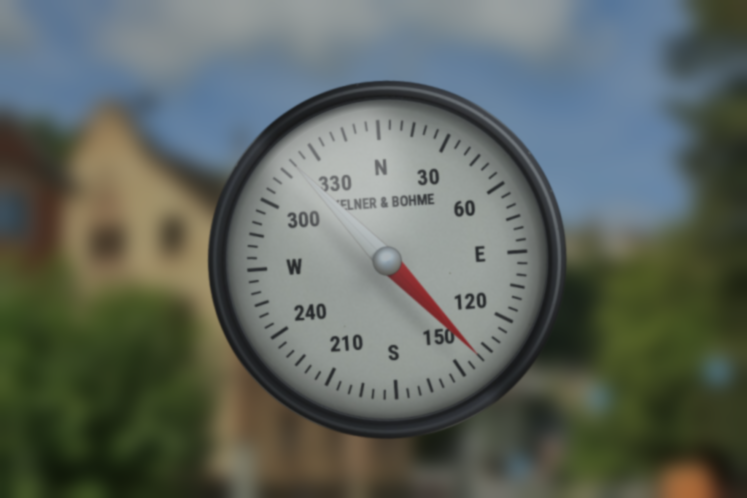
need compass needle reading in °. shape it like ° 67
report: ° 140
